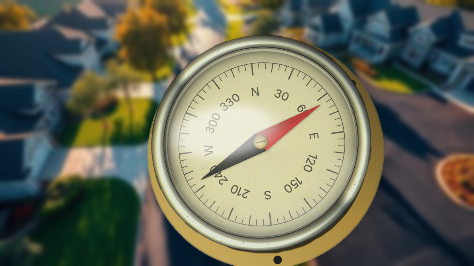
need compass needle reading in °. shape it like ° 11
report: ° 65
